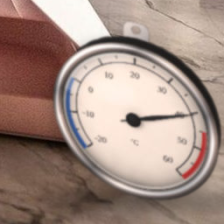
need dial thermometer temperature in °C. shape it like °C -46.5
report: °C 40
